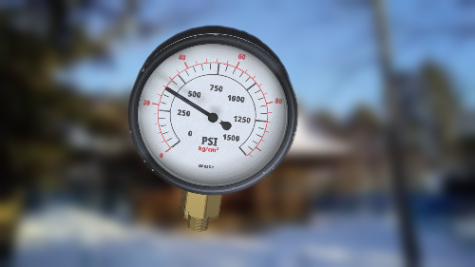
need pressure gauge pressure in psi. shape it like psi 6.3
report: psi 400
